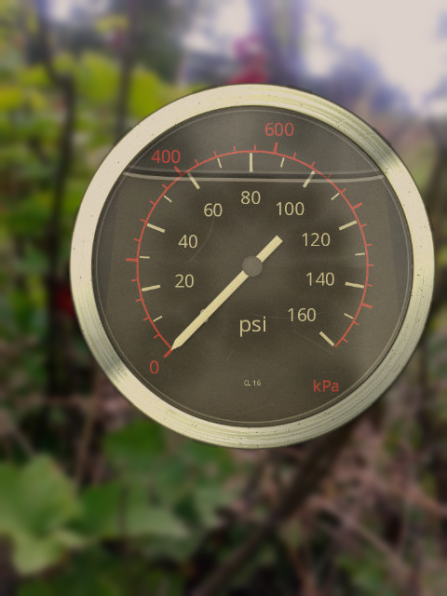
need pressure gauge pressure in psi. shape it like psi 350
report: psi 0
